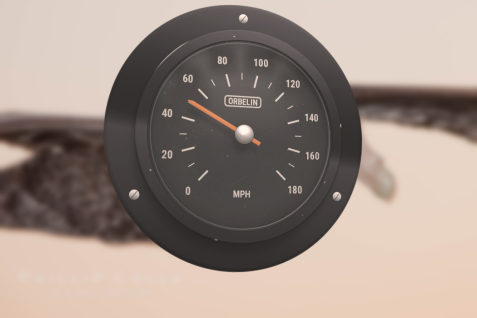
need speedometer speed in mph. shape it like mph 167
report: mph 50
